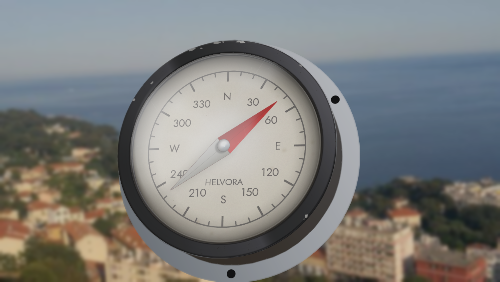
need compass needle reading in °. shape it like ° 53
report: ° 50
